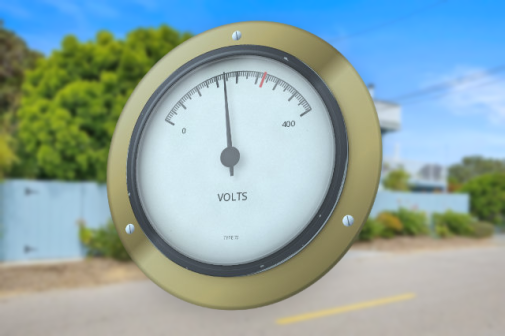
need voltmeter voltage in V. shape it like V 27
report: V 175
